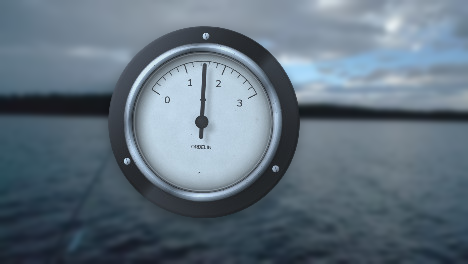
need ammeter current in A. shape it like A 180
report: A 1.5
